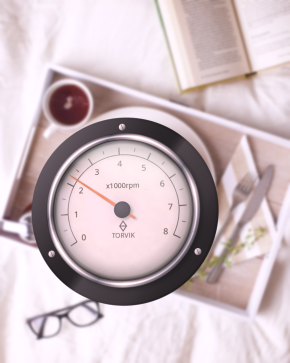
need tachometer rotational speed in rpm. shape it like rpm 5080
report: rpm 2250
